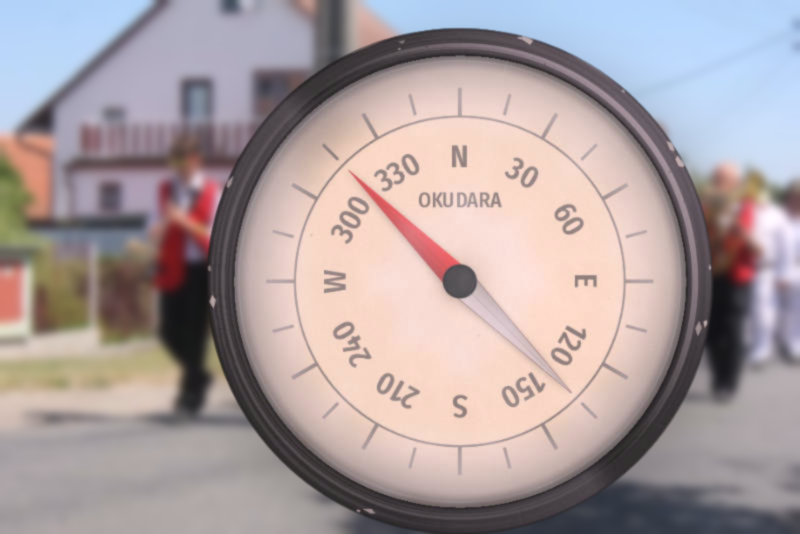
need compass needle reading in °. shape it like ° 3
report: ° 315
